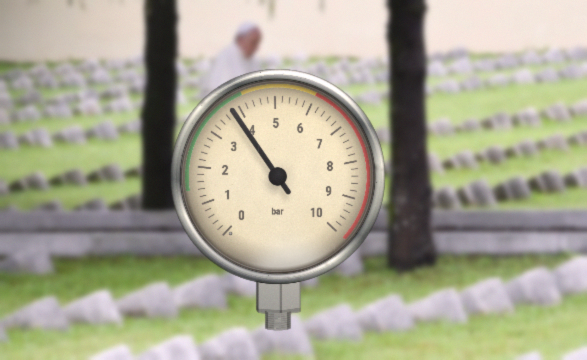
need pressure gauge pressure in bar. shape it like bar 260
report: bar 3.8
